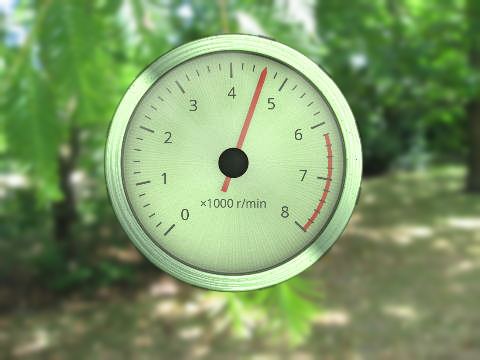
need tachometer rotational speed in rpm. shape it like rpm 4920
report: rpm 4600
